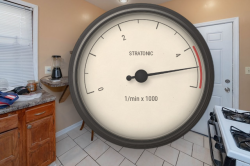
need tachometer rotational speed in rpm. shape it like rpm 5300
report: rpm 4500
